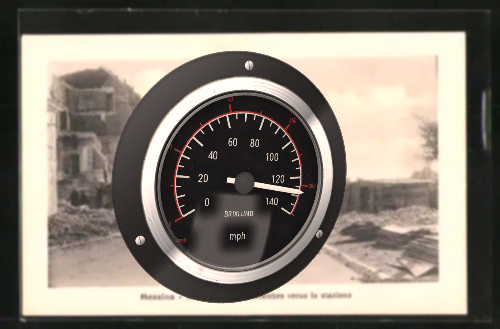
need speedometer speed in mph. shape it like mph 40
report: mph 127.5
